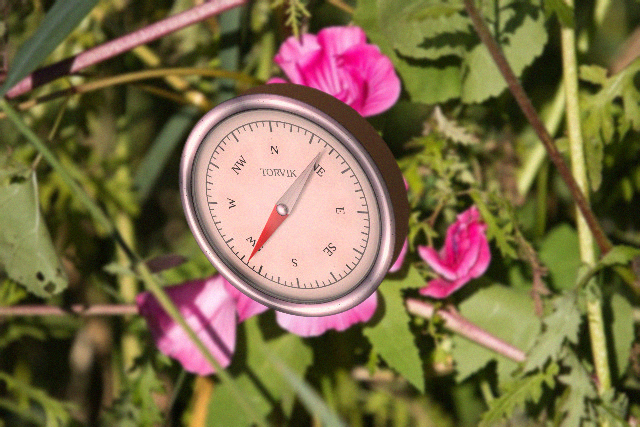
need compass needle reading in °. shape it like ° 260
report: ° 220
